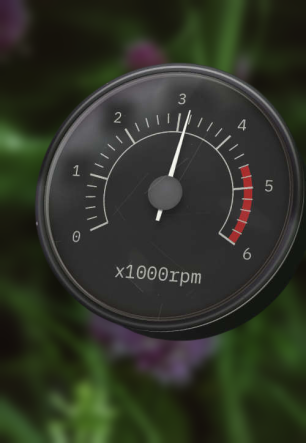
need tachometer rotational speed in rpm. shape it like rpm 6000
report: rpm 3200
